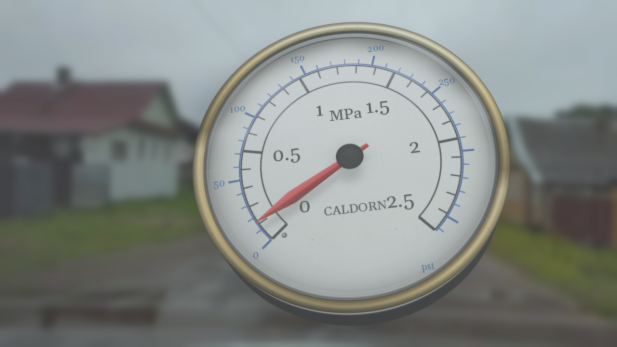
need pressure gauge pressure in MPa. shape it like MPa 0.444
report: MPa 0.1
